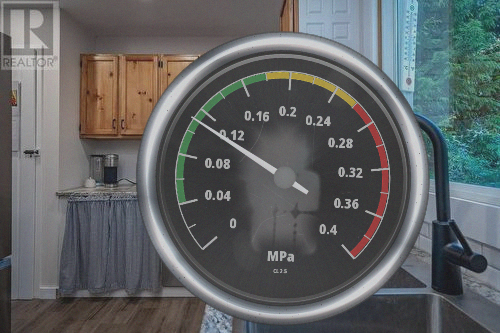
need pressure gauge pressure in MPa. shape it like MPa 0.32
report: MPa 0.11
